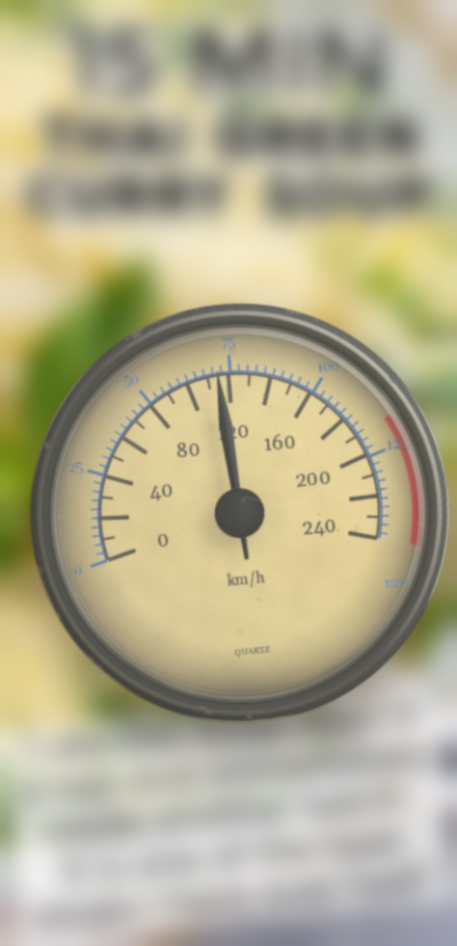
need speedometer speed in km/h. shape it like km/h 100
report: km/h 115
